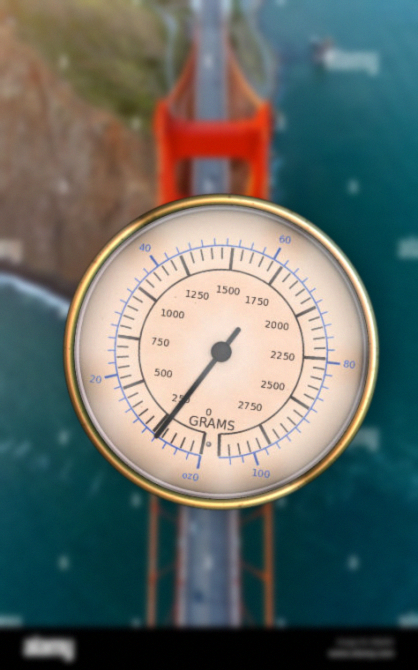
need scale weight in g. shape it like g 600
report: g 225
